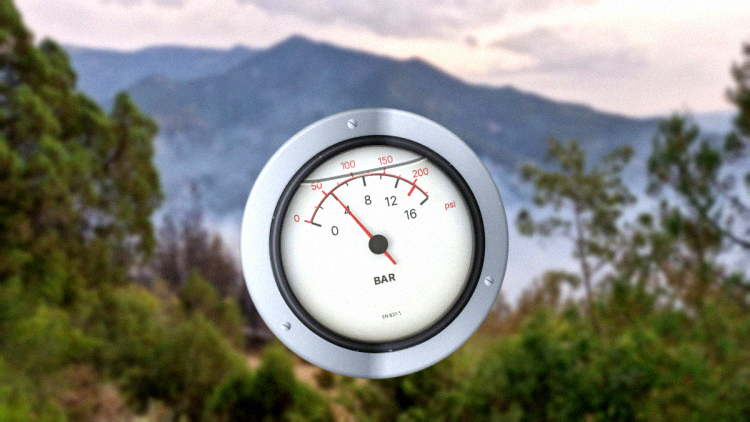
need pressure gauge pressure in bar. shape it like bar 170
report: bar 4
